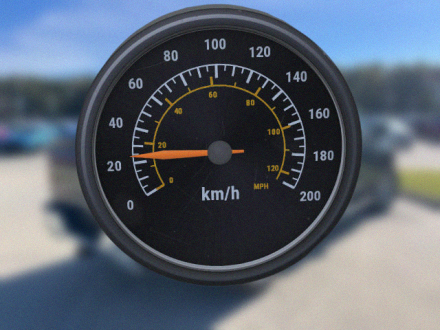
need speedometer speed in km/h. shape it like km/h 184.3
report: km/h 25
